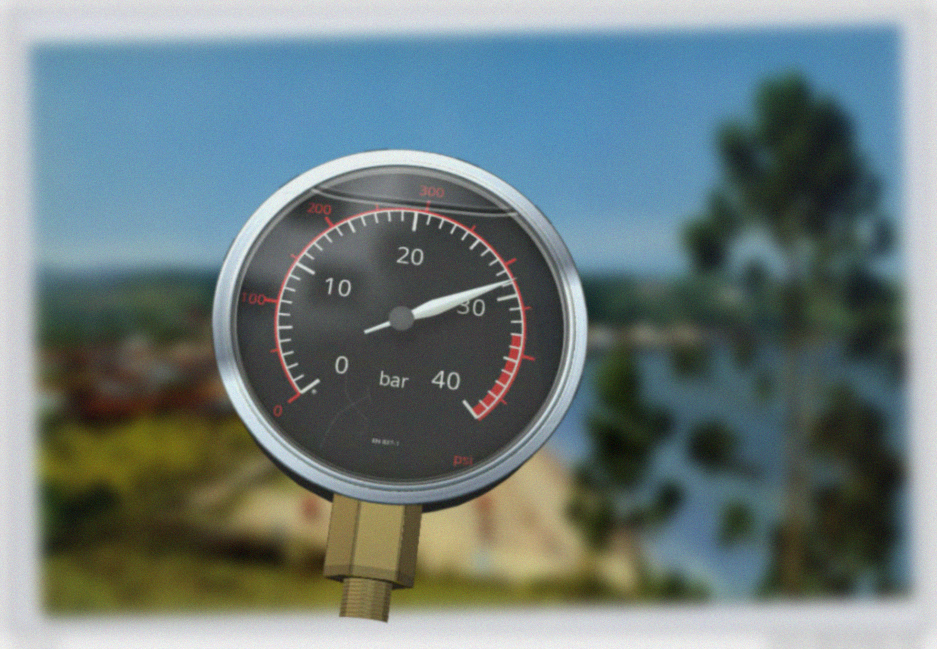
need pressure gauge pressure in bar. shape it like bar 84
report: bar 29
